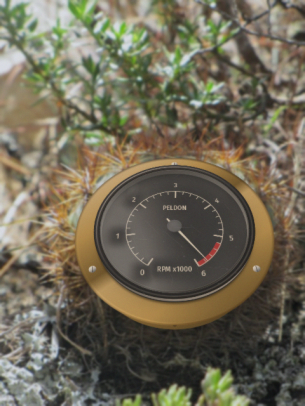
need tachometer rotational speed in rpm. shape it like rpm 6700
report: rpm 5800
